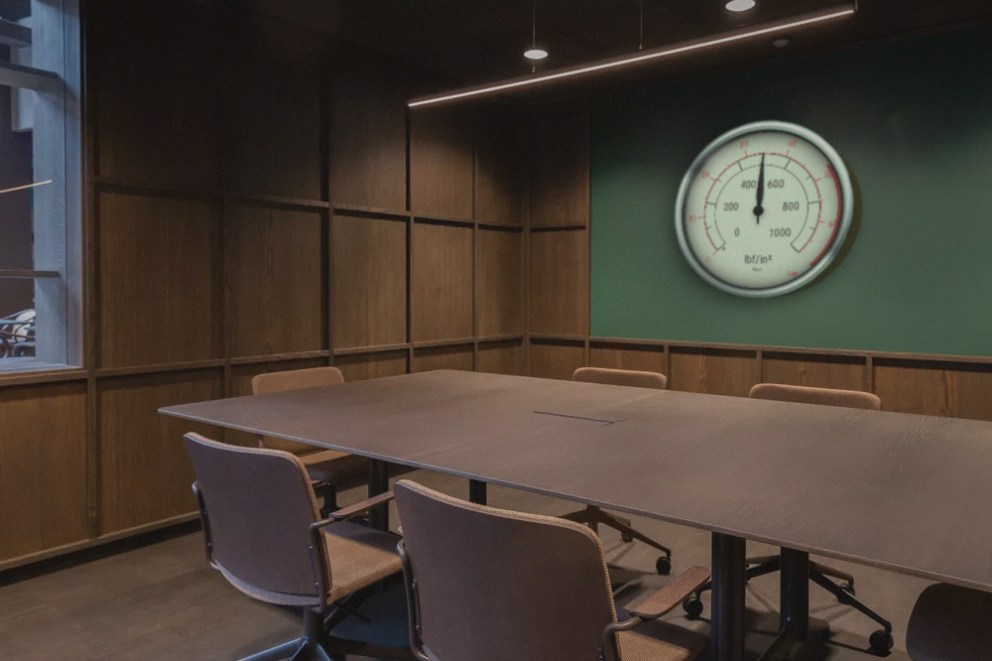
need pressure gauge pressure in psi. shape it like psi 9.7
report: psi 500
